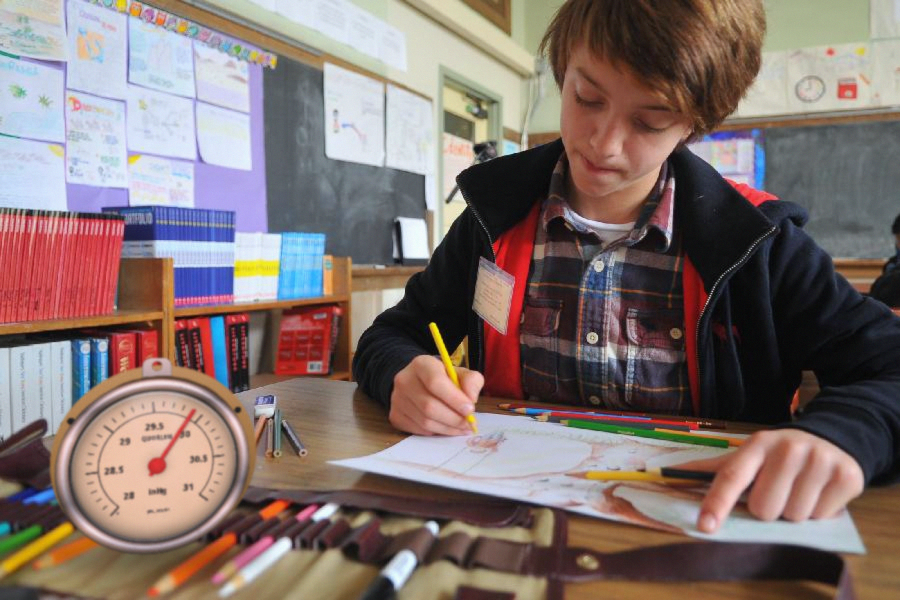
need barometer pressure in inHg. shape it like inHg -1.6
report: inHg 29.9
